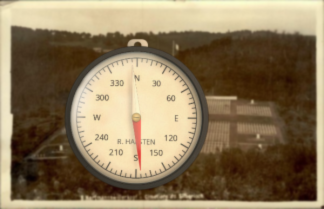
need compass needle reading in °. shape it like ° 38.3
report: ° 175
